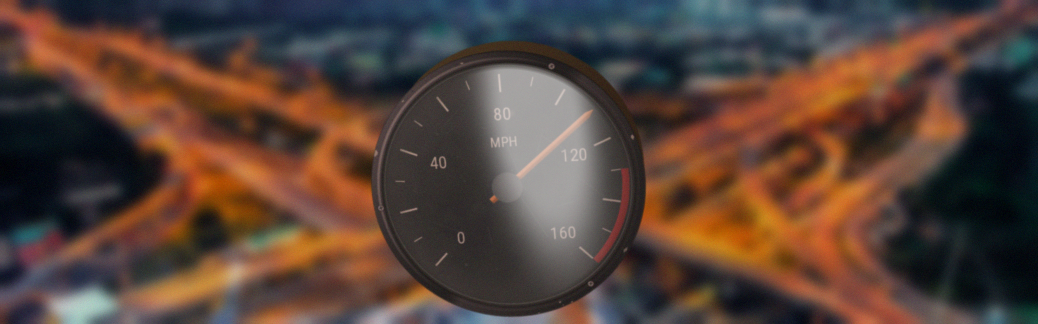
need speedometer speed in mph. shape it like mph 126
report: mph 110
